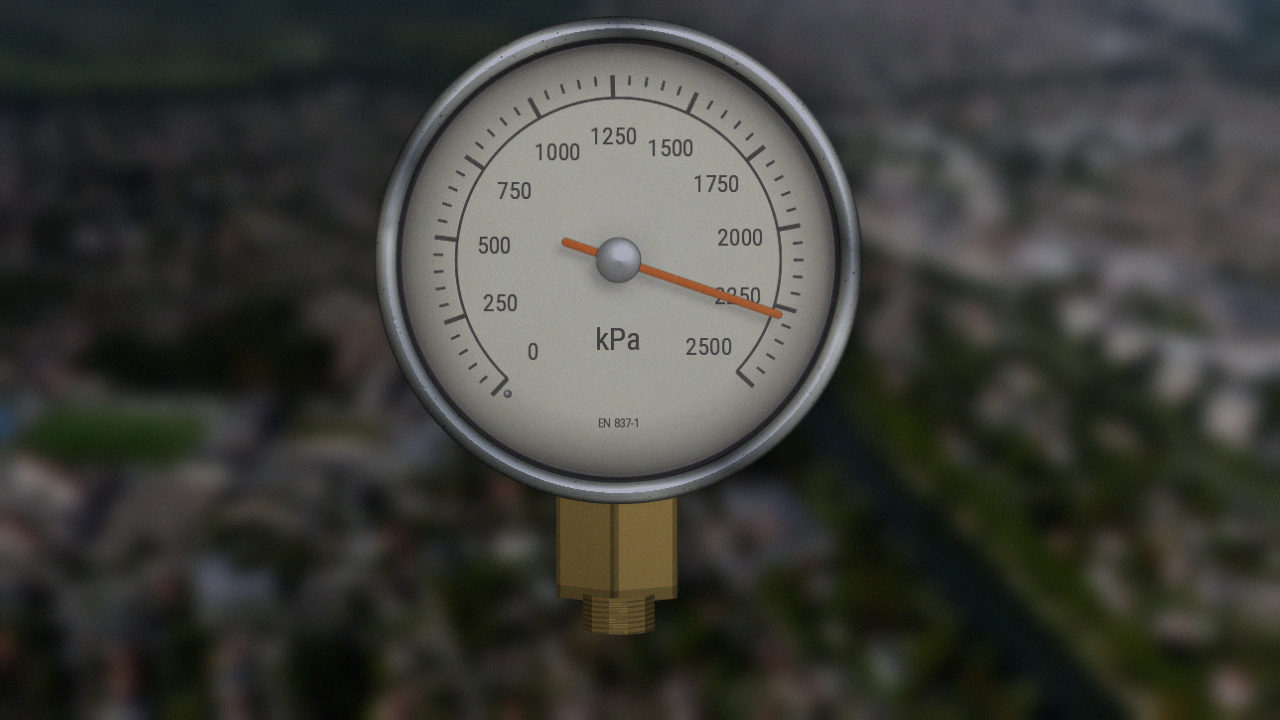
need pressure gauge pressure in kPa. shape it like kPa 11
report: kPa 2275
